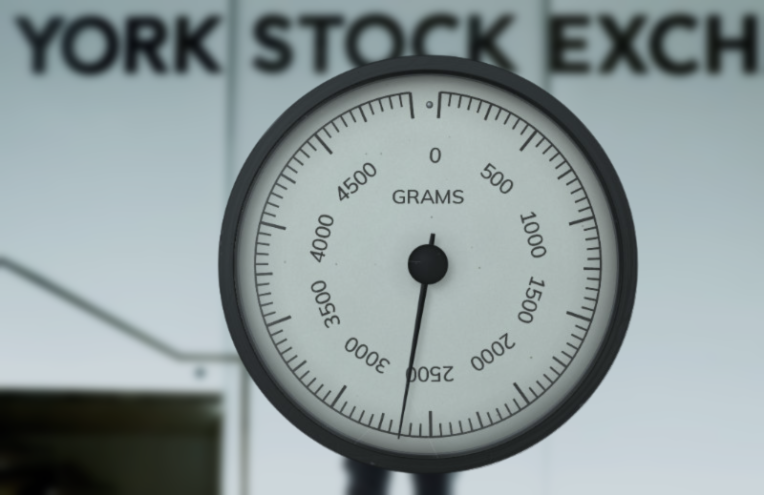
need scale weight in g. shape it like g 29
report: g 2650
